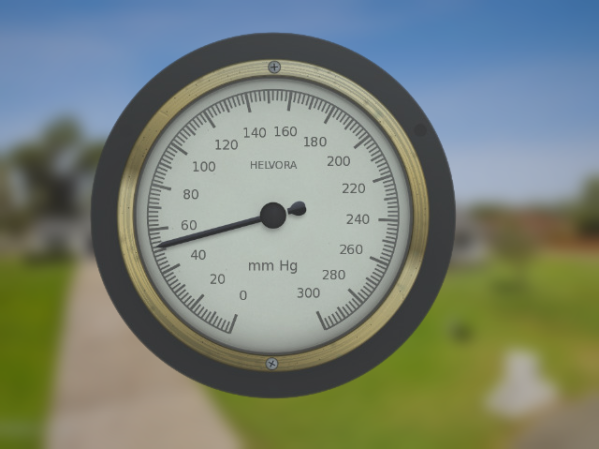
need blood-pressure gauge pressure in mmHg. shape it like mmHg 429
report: mmHg 52
